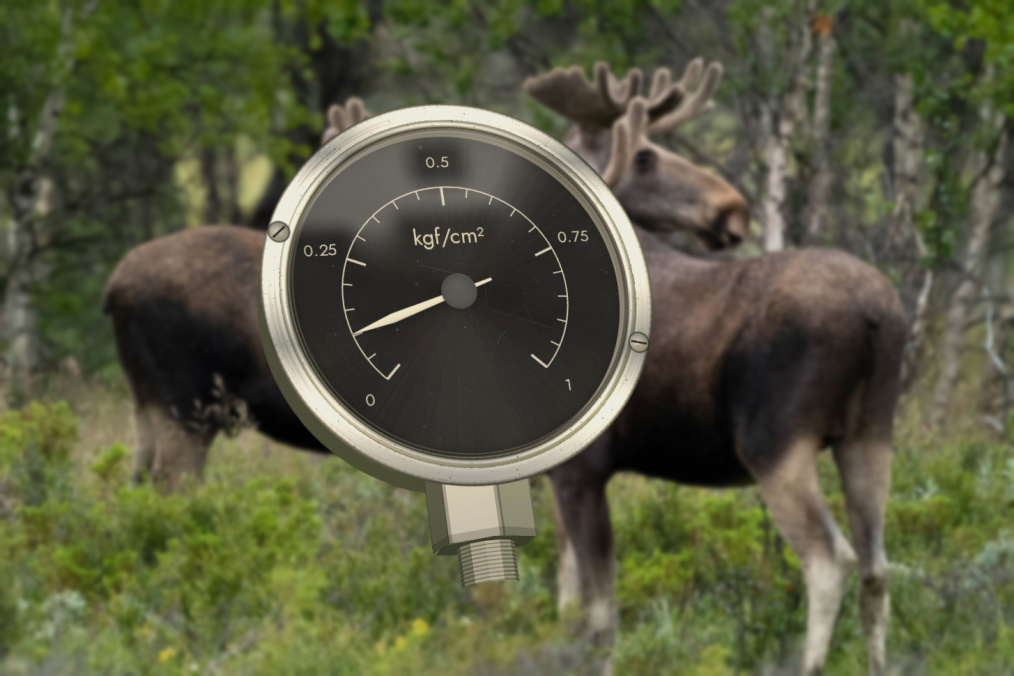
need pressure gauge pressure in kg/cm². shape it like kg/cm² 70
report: kg/cm² 0.1
